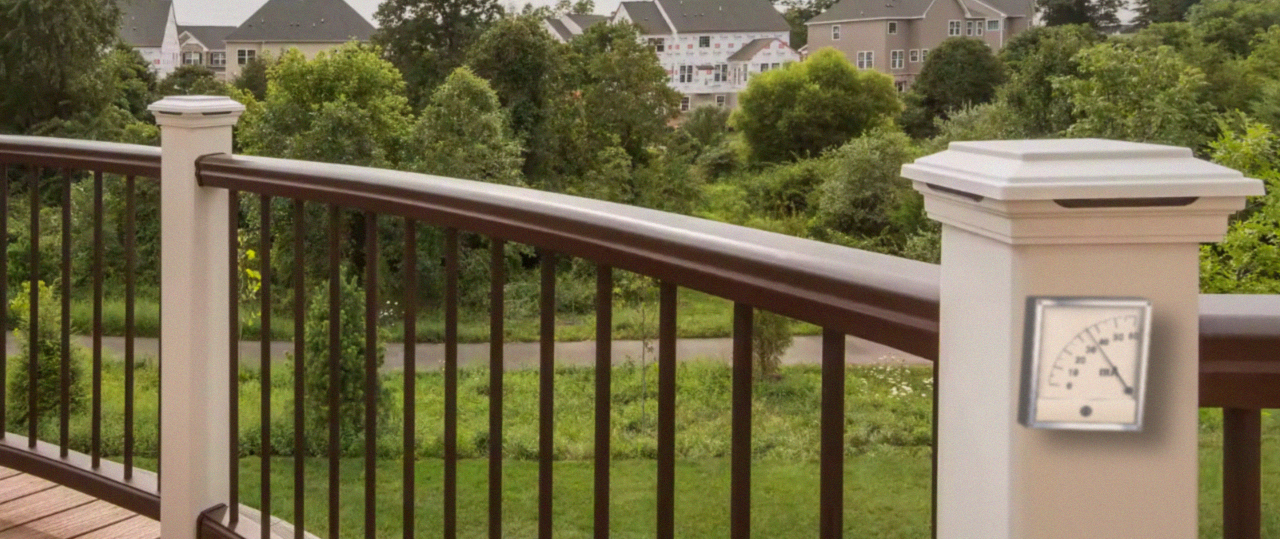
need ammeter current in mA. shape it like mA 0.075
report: mA 35
